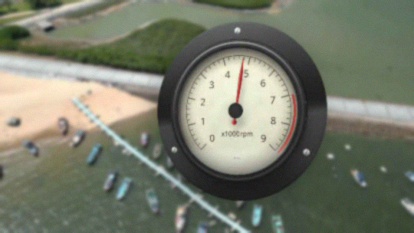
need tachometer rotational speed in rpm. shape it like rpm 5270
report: rpm 4800
